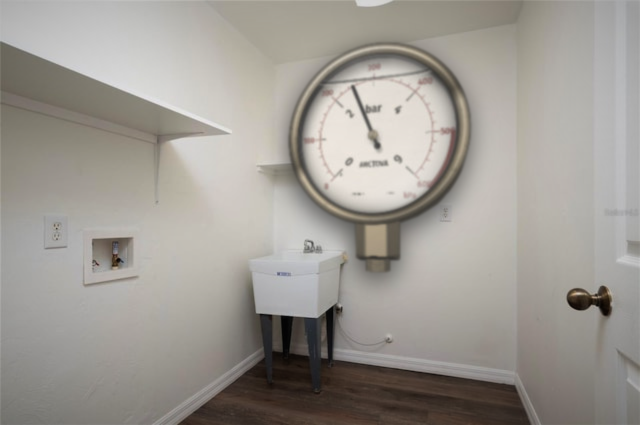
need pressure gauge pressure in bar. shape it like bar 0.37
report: bar 2.5
